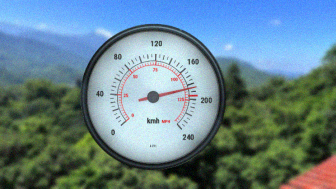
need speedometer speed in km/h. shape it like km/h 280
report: km/h 185
